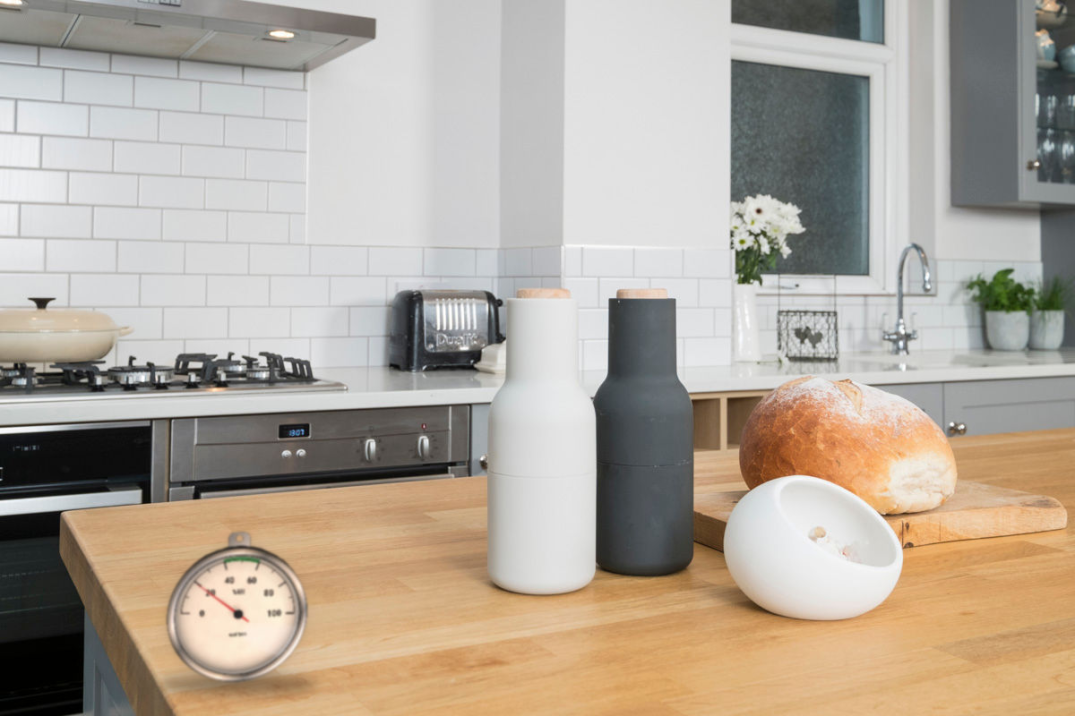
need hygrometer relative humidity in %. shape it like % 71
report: % 20
